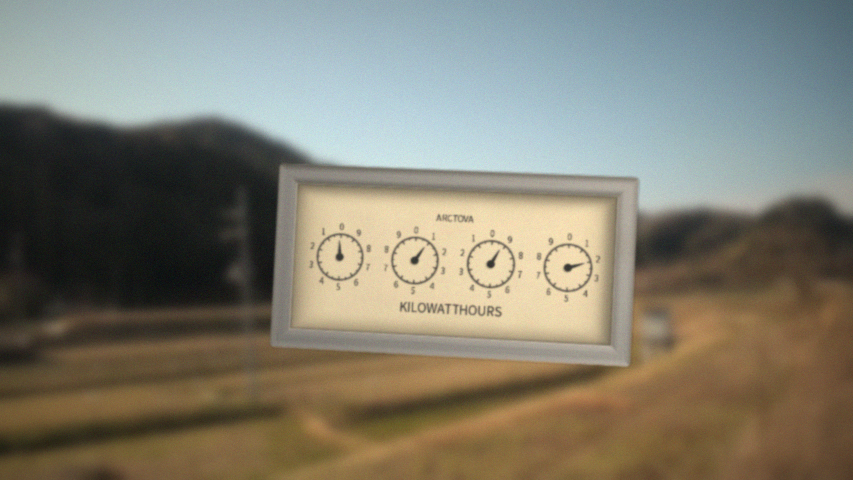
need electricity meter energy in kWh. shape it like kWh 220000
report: kWh 92
